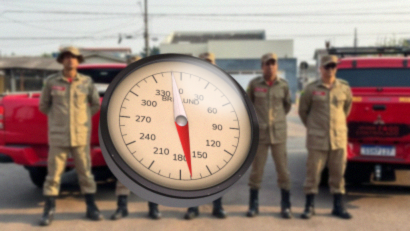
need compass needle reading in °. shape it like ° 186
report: ° 170
